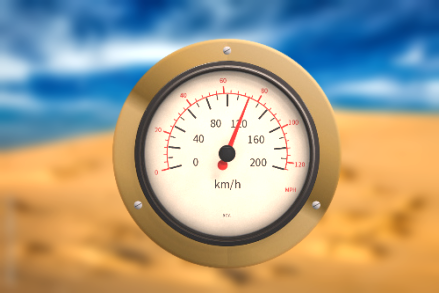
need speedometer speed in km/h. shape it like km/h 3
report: km/h 120
